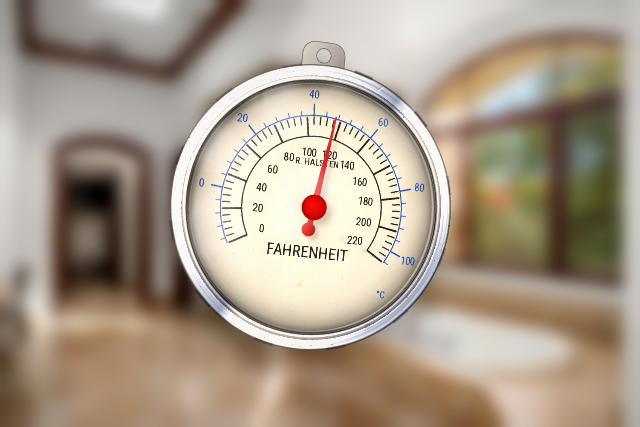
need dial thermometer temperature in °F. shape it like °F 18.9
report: °F 116
